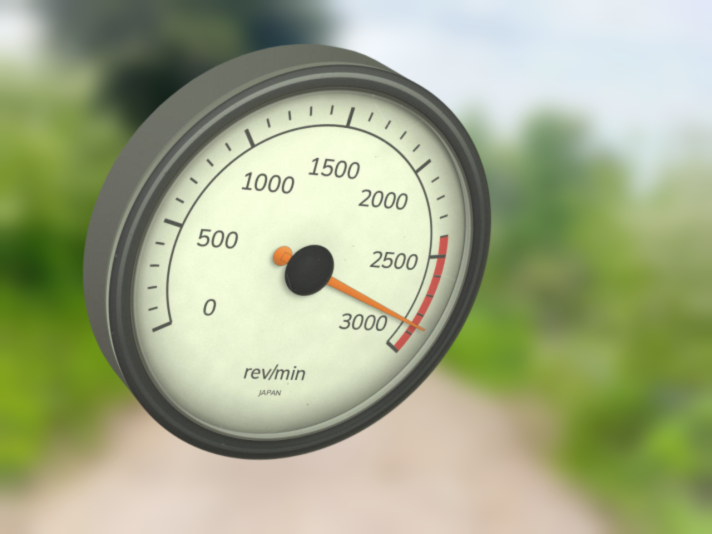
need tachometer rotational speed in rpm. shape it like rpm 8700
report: rpm 2850
